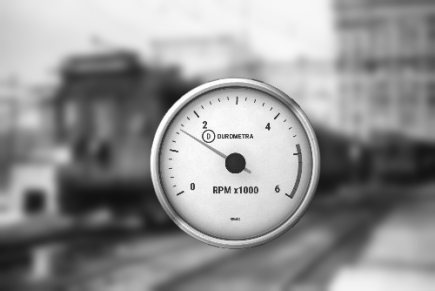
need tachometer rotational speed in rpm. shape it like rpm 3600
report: rpm 1500
